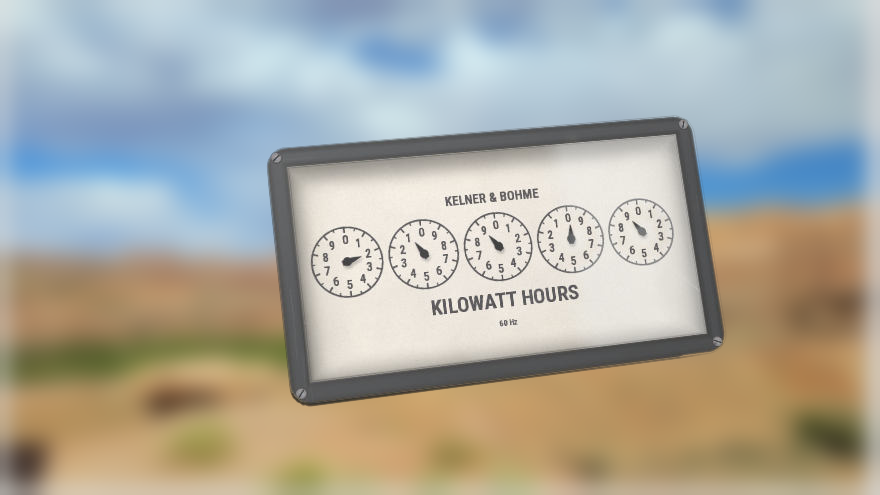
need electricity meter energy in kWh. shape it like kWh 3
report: kWh 20899
